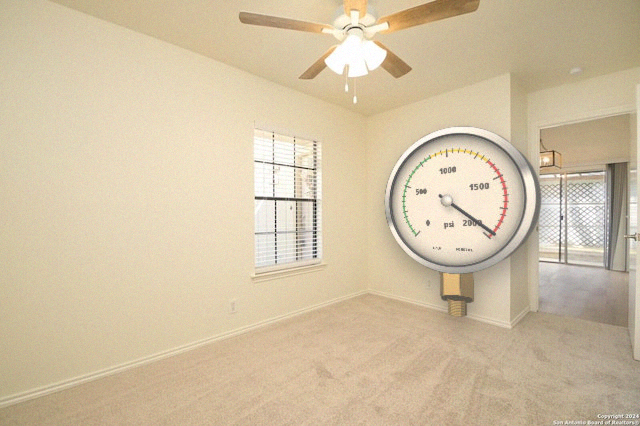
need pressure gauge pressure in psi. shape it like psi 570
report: psi 1950
